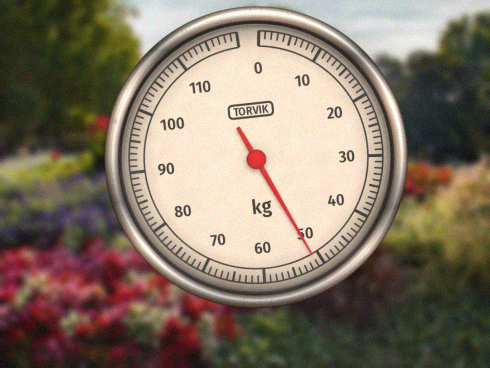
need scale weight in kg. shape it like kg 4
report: kg 51
